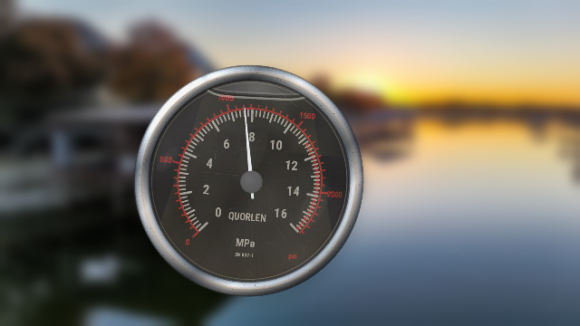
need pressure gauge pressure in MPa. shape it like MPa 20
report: MPa 7.6
